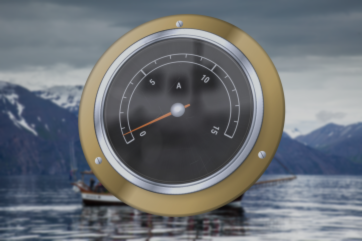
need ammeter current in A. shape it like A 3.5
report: A 0.5
